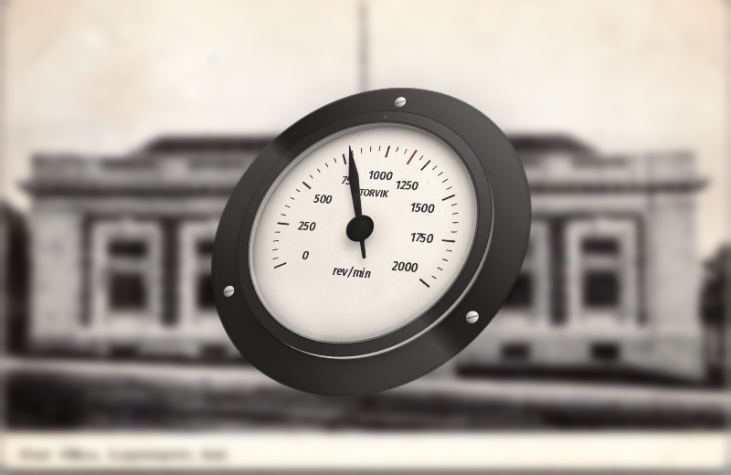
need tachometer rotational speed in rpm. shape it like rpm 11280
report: rpm 800
